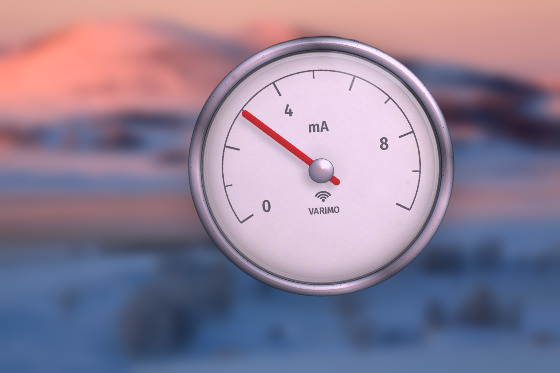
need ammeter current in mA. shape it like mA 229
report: mA 3
